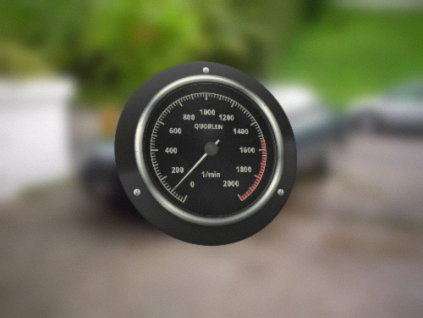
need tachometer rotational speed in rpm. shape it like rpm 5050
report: rpm 100
